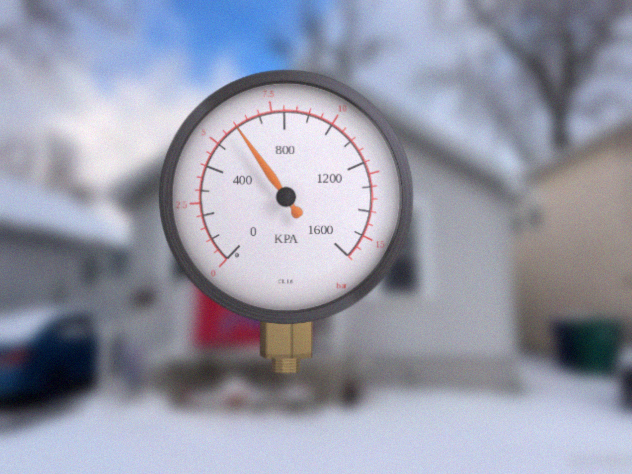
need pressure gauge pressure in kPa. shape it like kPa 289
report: kPa 600
